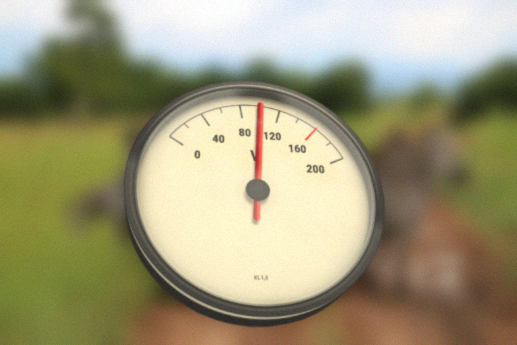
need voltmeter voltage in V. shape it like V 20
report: V 100
